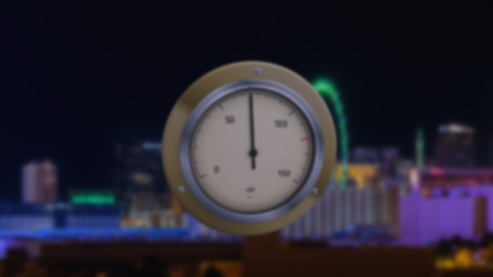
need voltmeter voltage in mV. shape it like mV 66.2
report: mV 70
